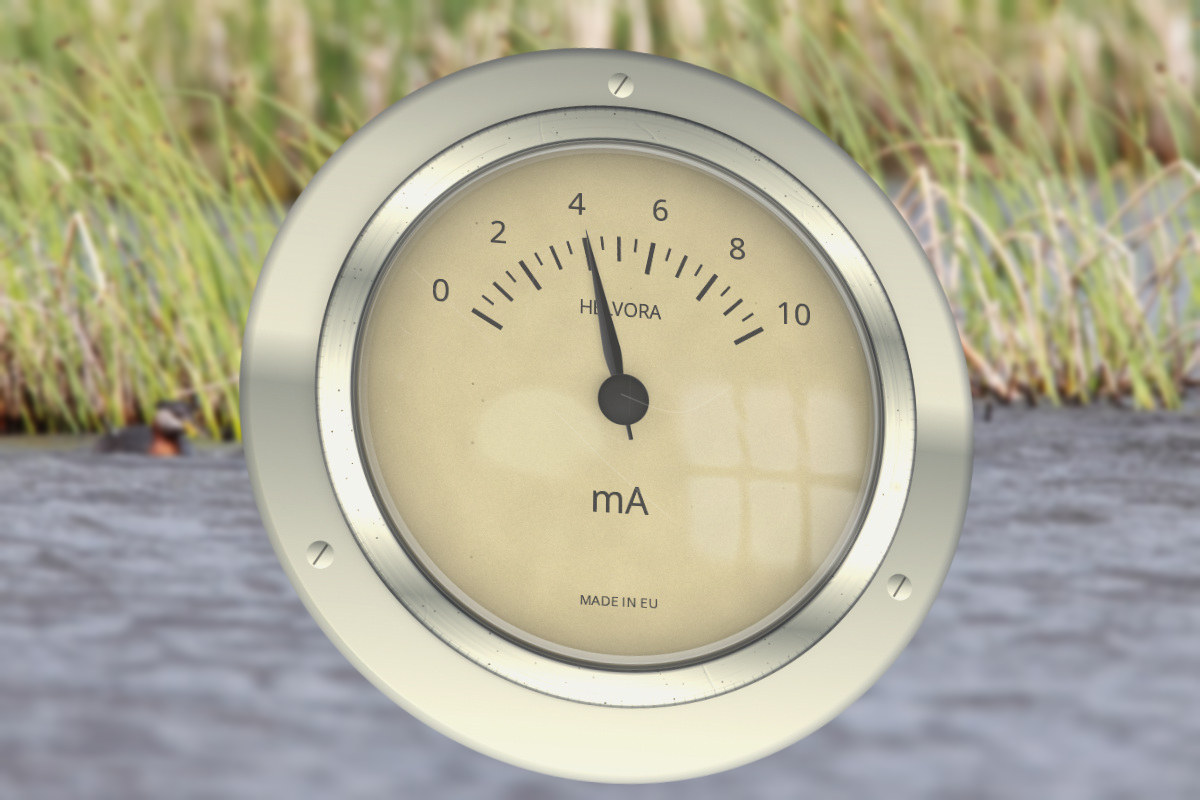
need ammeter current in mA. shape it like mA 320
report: mA 4
